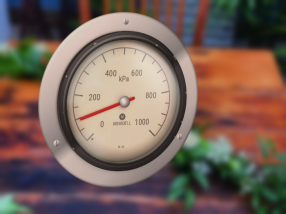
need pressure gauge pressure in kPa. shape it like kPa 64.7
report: kPa 100
